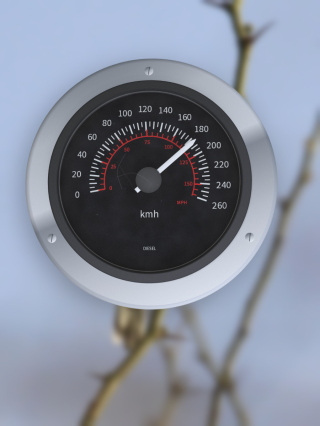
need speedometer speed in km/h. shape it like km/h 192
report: km/h 185
